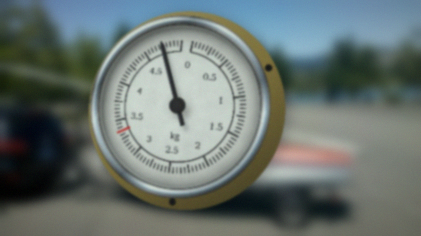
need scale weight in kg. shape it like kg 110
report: kg 4.75
